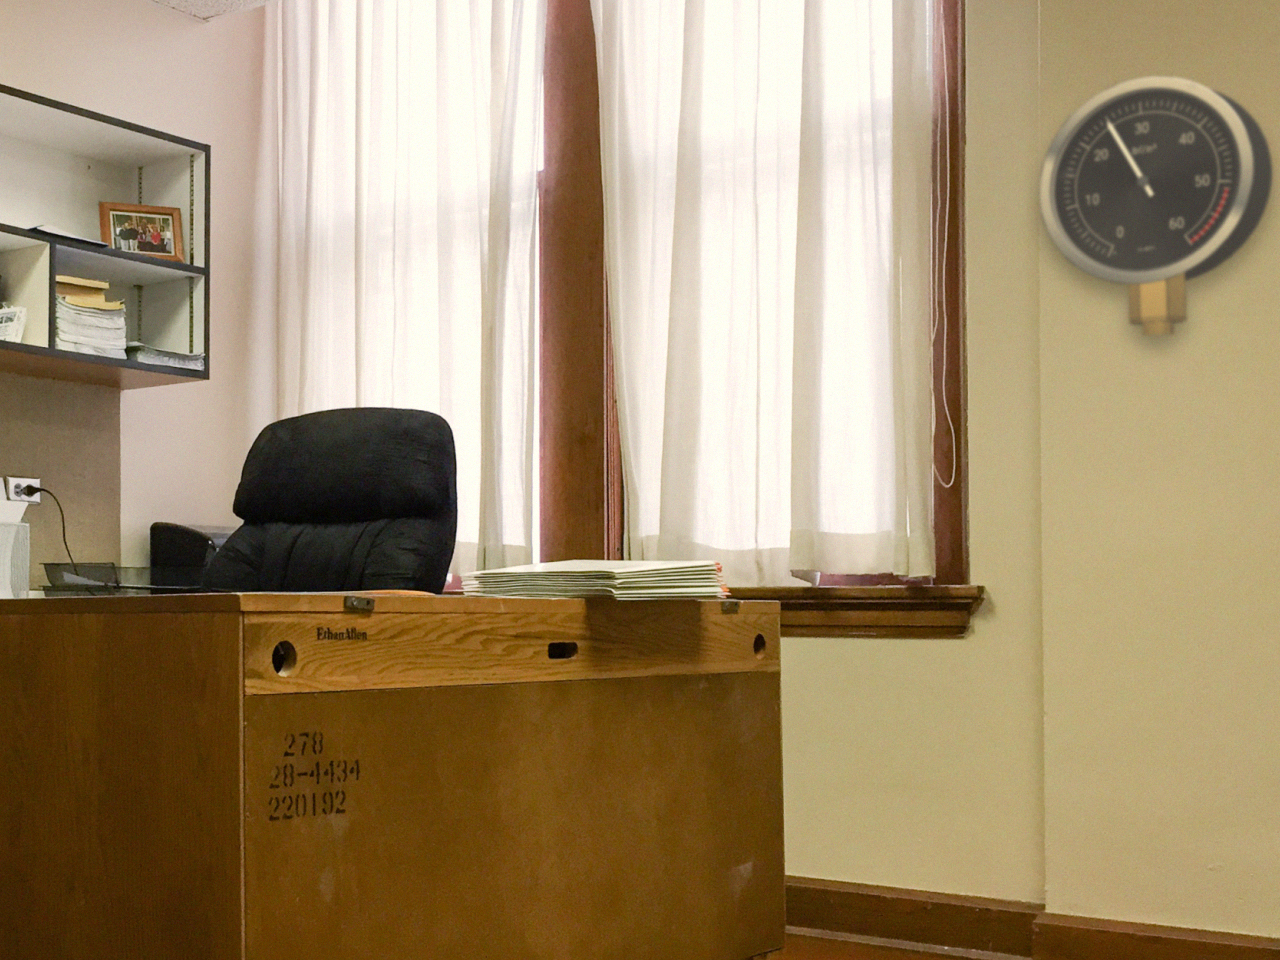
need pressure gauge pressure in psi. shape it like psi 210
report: psi 25
